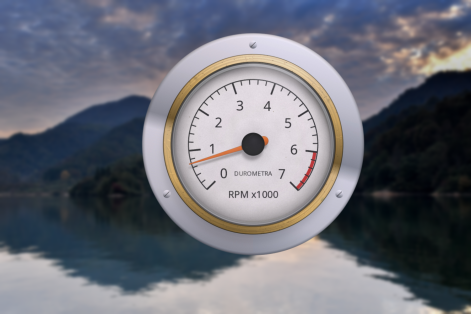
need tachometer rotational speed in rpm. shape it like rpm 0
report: rpm 700
